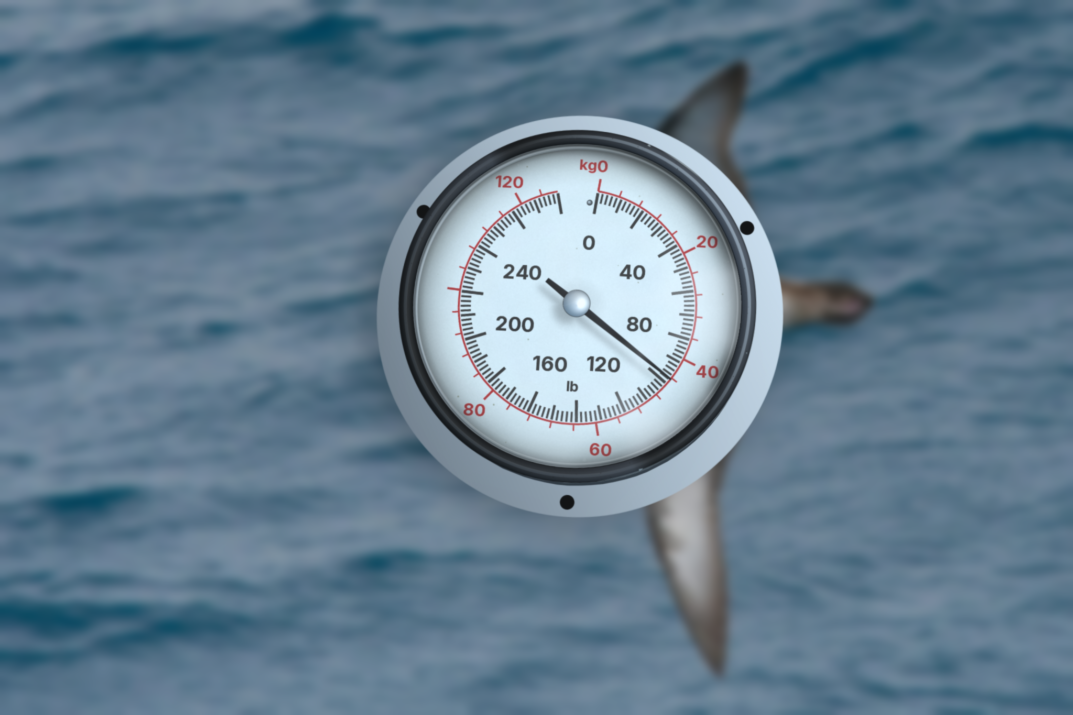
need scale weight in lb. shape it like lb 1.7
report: lb 98
